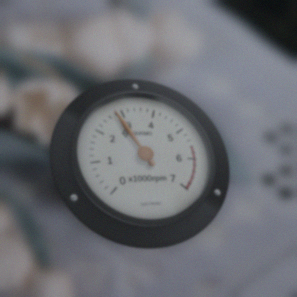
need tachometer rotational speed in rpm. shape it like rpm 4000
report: rpm 2800
